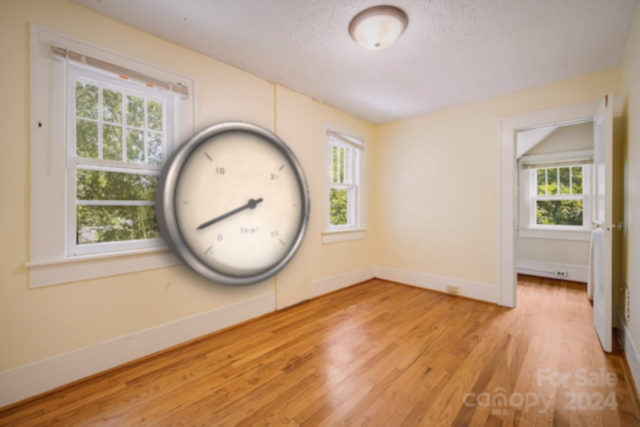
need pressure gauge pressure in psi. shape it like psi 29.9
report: psi 2.5
